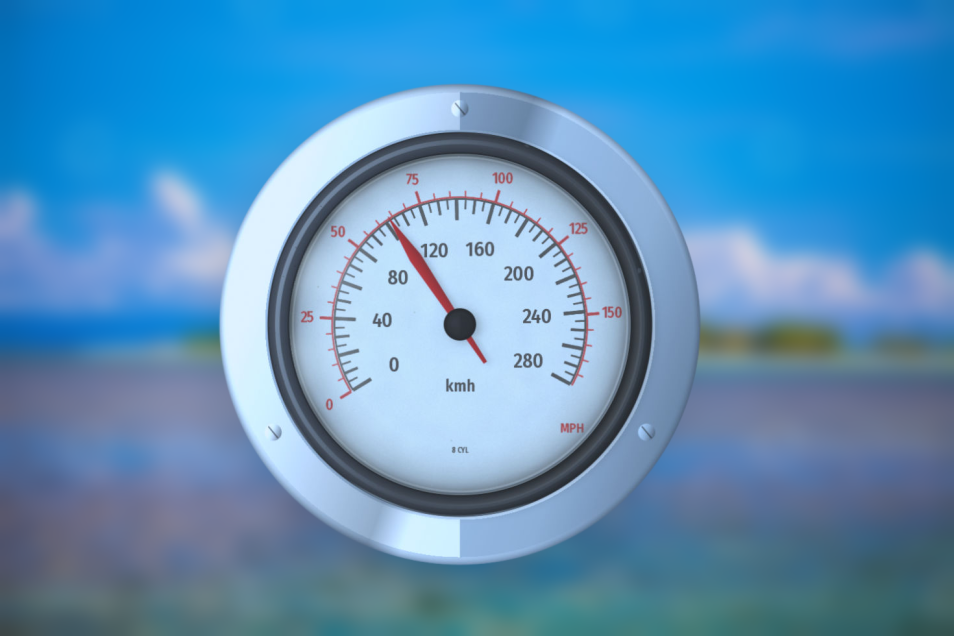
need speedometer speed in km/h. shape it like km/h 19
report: km/h 102.5
